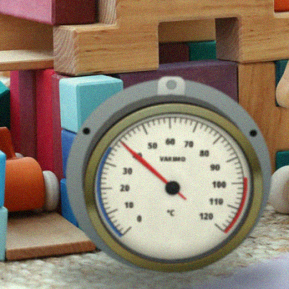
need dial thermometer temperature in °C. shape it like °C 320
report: °C 40
